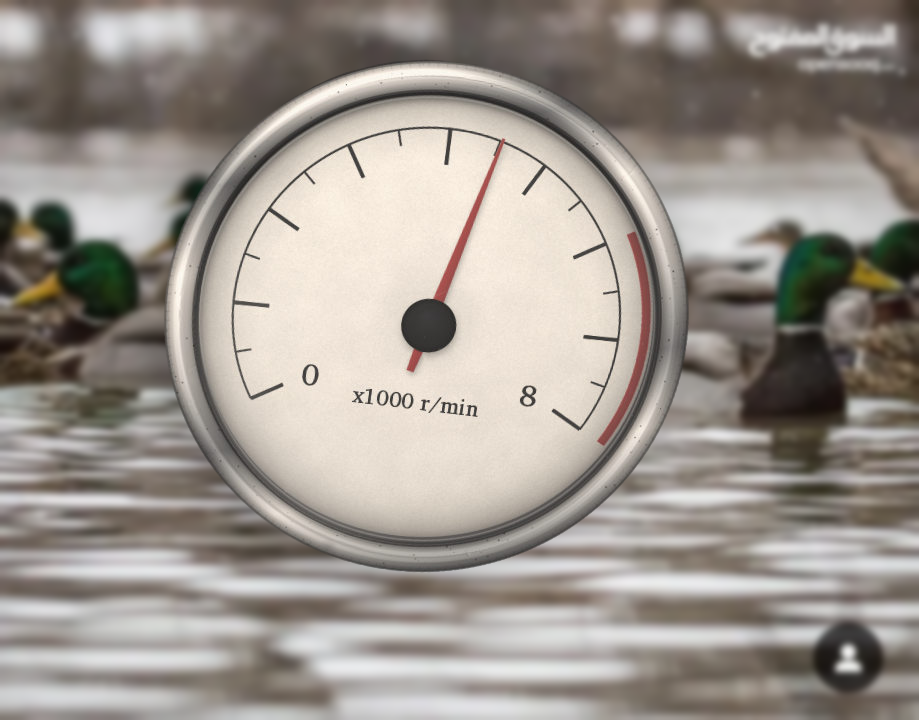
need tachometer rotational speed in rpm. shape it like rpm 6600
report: rpm 4500
